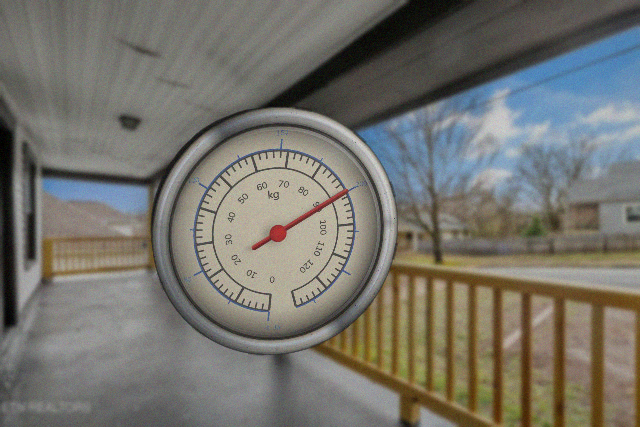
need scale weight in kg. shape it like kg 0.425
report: kg 90
